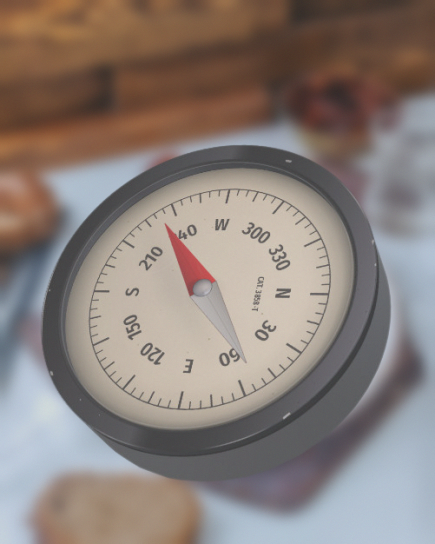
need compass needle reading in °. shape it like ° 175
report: ° 232.5
